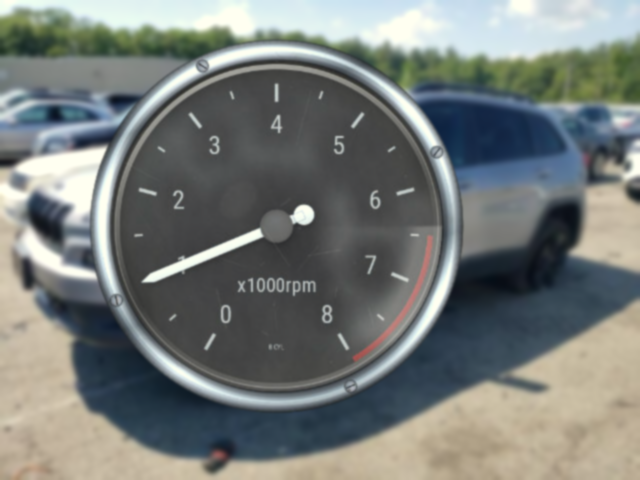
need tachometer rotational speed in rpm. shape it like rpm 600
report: rpm 1000
